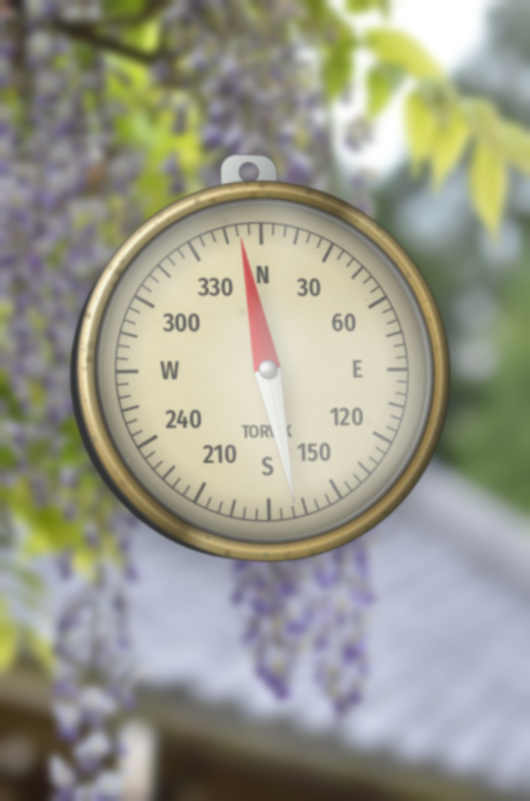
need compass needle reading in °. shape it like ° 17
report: ° 350
